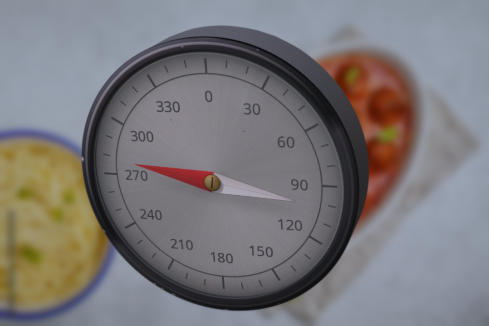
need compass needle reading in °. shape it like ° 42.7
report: ° 280
